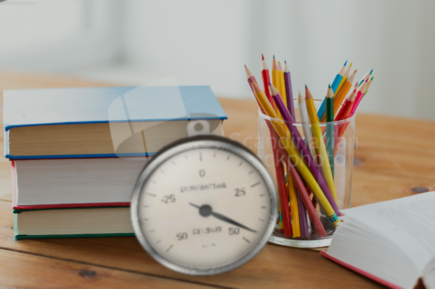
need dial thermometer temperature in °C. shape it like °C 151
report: °C 45
